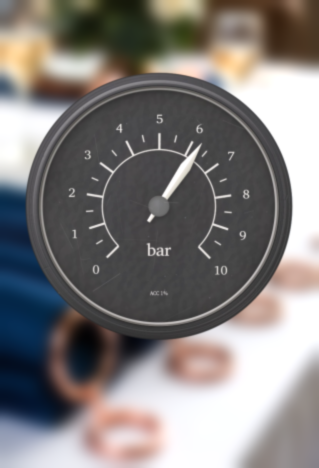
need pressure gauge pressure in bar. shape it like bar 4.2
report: bar 6.25
